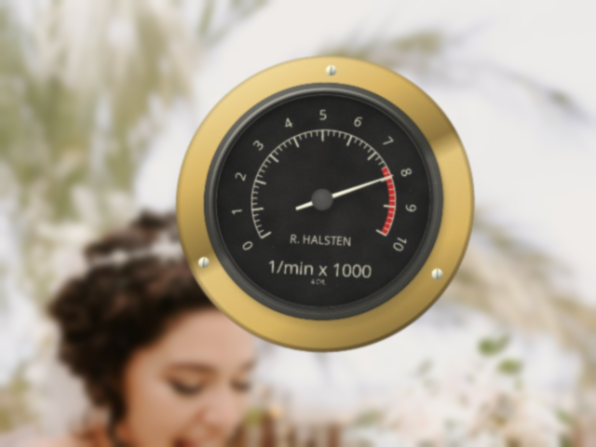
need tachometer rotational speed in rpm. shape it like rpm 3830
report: rpm 8000
